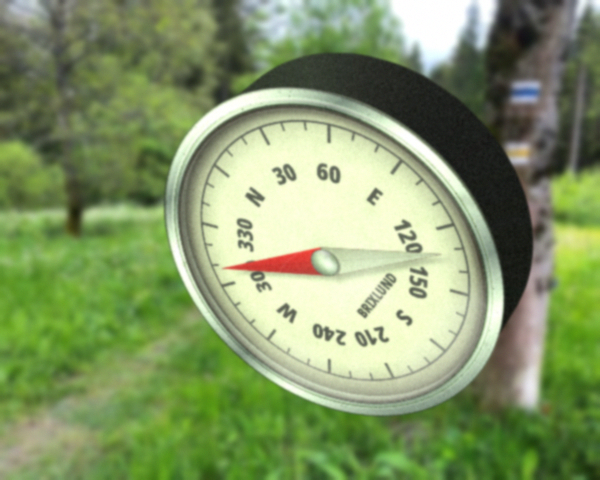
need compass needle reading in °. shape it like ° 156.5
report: ° 310
